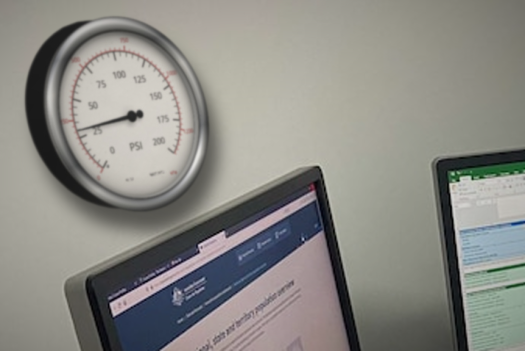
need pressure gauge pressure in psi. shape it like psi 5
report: psi 30
